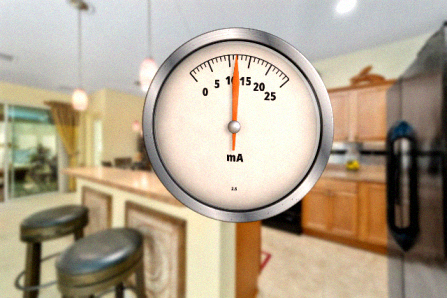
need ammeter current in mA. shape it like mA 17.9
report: mA 12
